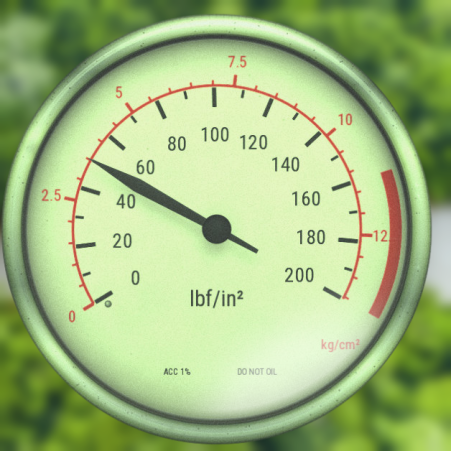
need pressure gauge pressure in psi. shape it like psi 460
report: psi 50
